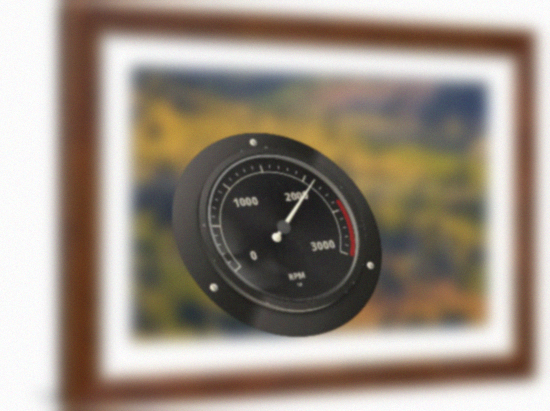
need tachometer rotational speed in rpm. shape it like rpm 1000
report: rpm 2100
